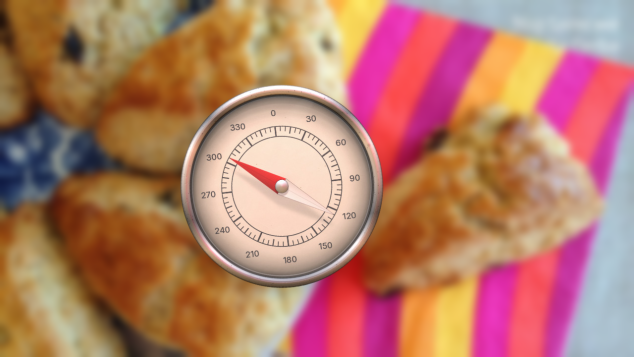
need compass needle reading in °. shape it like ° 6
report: ° 305
